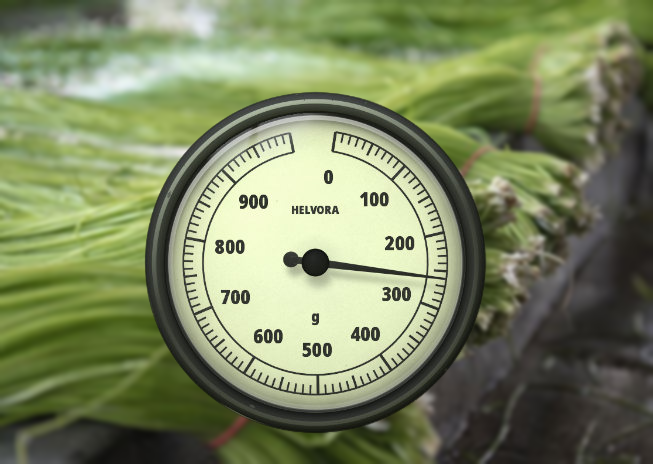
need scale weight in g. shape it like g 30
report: g 260
